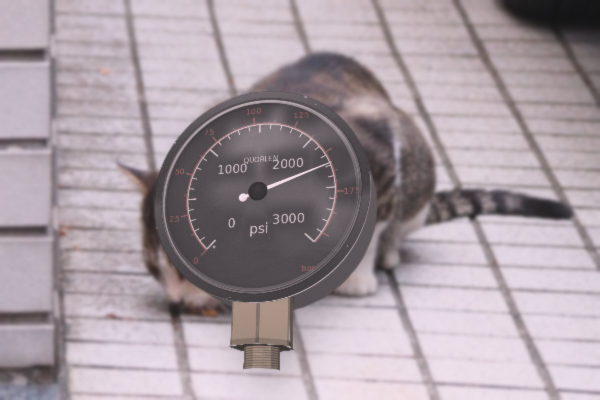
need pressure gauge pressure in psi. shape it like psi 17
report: psi 2300
